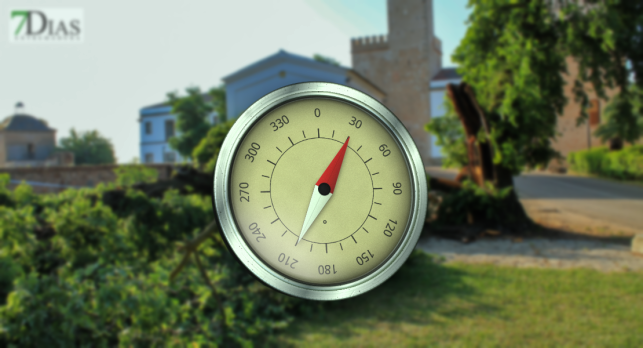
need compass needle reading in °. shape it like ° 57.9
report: ° 30
